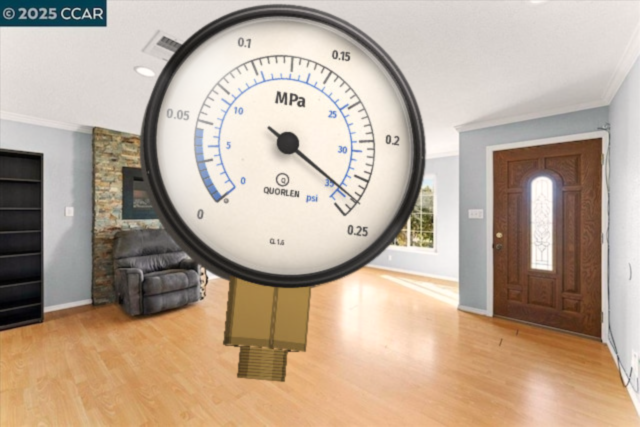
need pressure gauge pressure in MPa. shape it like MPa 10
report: MPa 0.24
